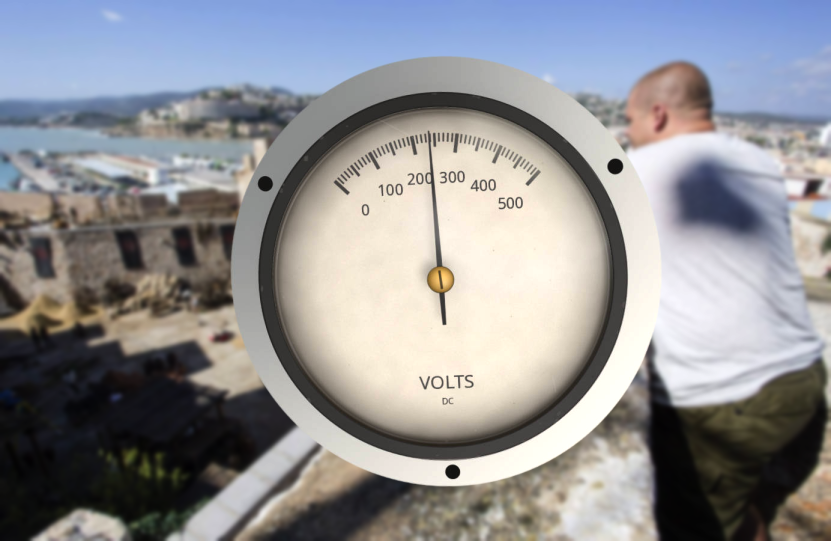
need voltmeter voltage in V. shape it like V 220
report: V 240
